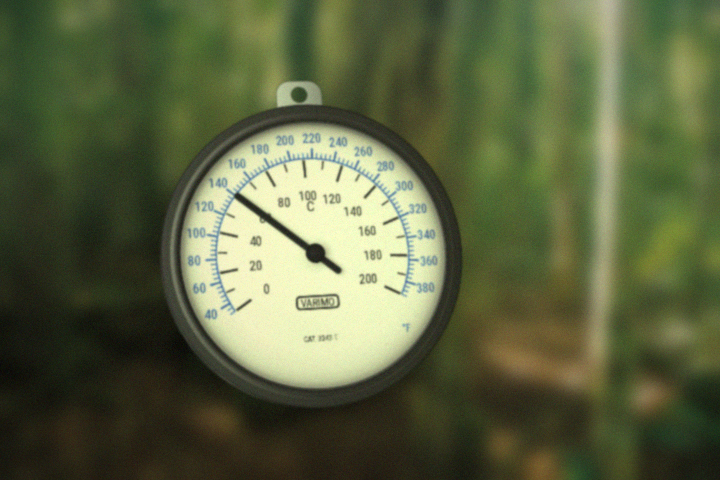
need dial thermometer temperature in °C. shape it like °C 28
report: °C 60
